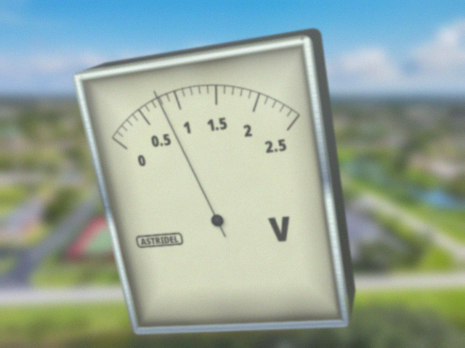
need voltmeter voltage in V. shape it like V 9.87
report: V 0.8
